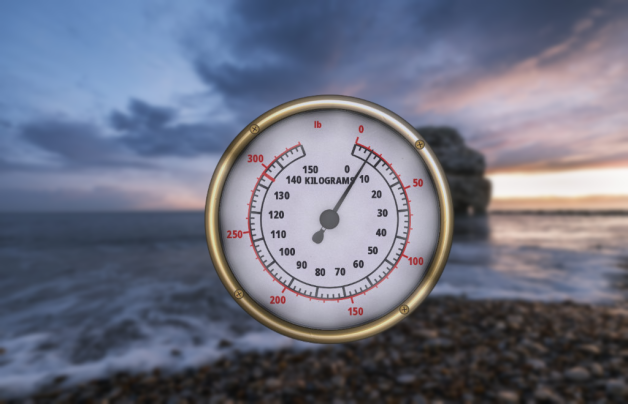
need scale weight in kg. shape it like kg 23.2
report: kg 6
